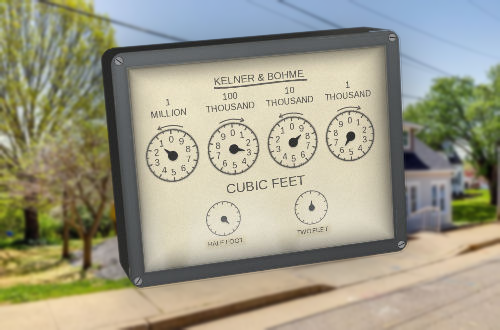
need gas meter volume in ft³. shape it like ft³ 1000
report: ft³ 128600
